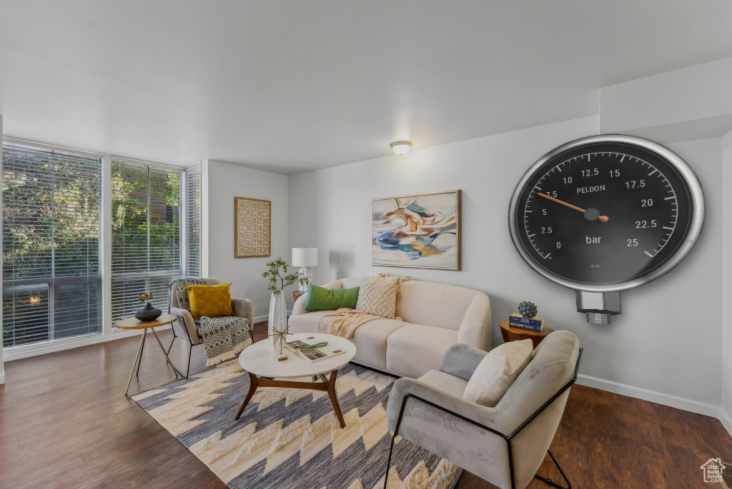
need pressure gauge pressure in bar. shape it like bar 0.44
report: bar 7
